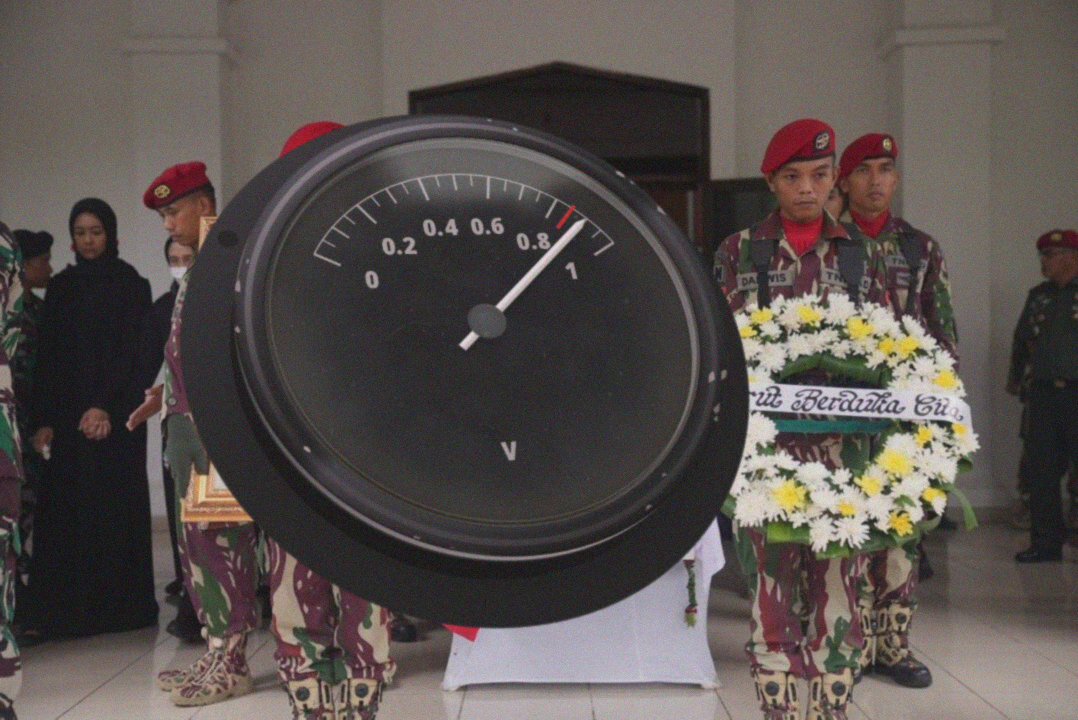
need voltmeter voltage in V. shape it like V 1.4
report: V 0.9
